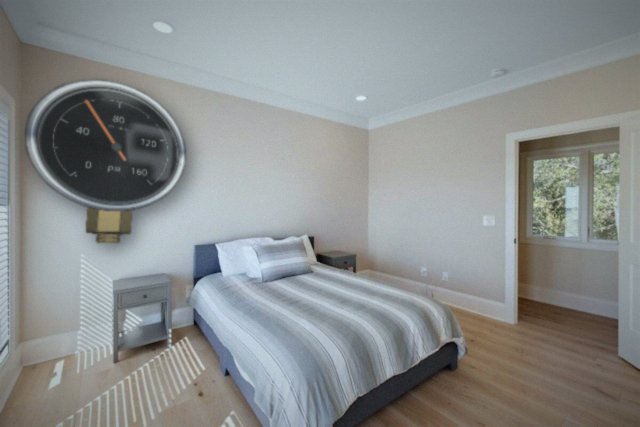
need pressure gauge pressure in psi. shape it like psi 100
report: psi 60
